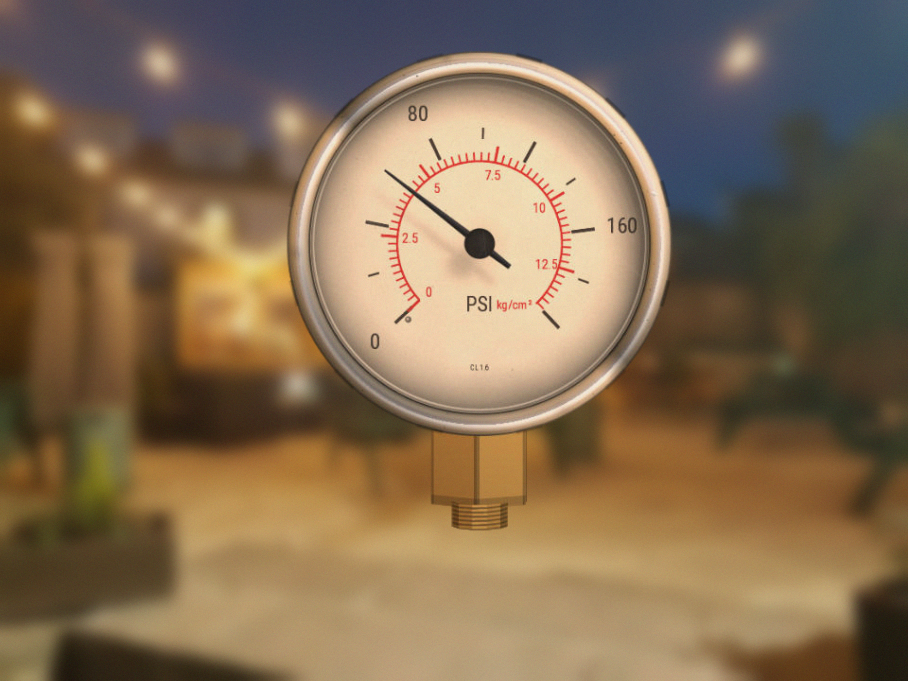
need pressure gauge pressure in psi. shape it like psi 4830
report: psi 60
